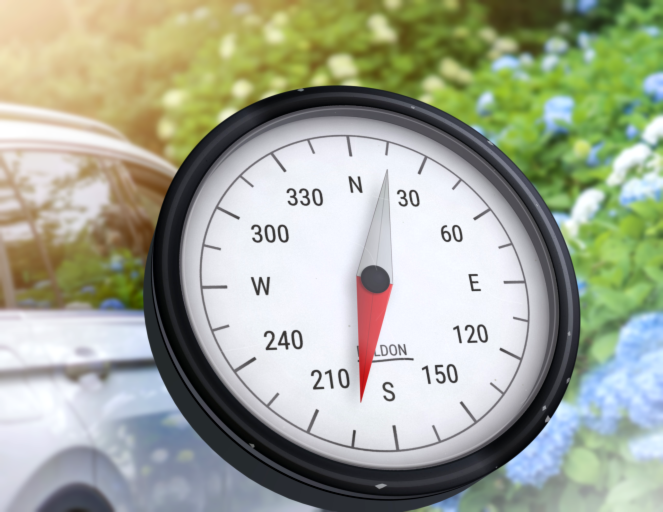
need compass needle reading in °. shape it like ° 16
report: ° 195
